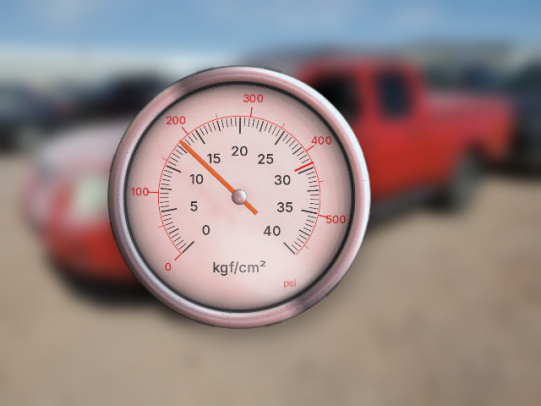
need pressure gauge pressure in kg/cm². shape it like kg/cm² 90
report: kg/cm² 13
